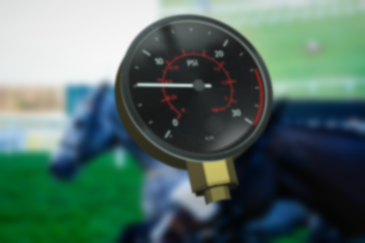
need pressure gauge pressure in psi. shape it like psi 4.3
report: psi 6
